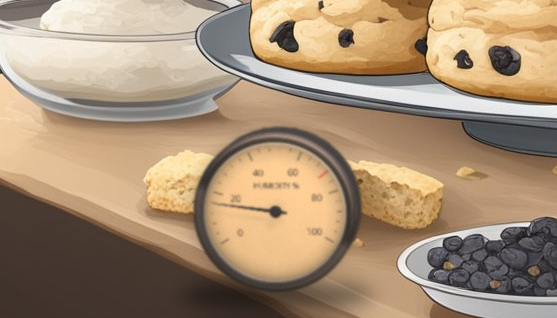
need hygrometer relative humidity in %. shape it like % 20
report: % 16
